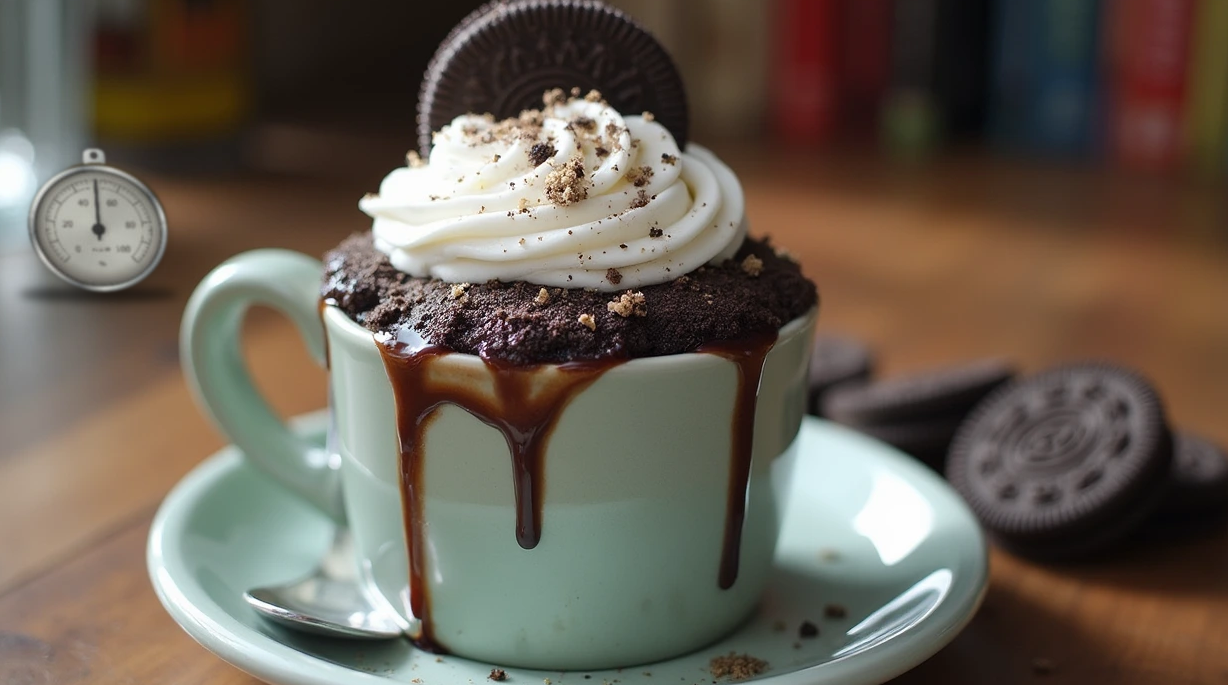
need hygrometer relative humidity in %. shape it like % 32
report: % 50
